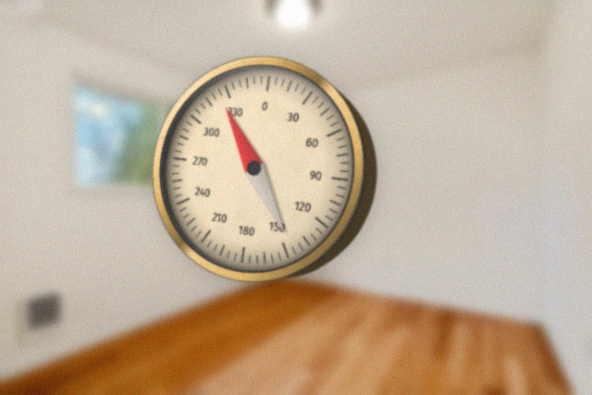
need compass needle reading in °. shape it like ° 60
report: ° 325
